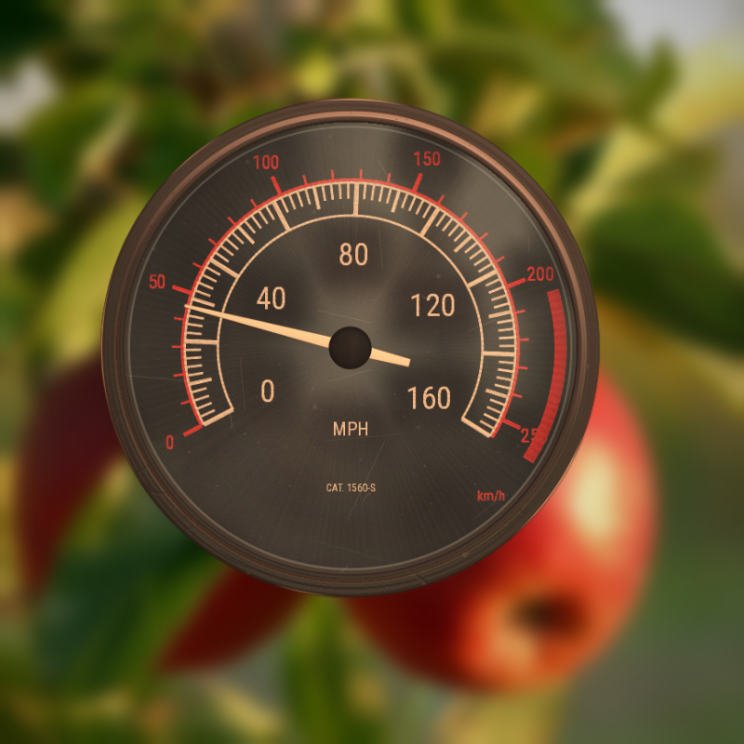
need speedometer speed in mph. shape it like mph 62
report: mph 28
